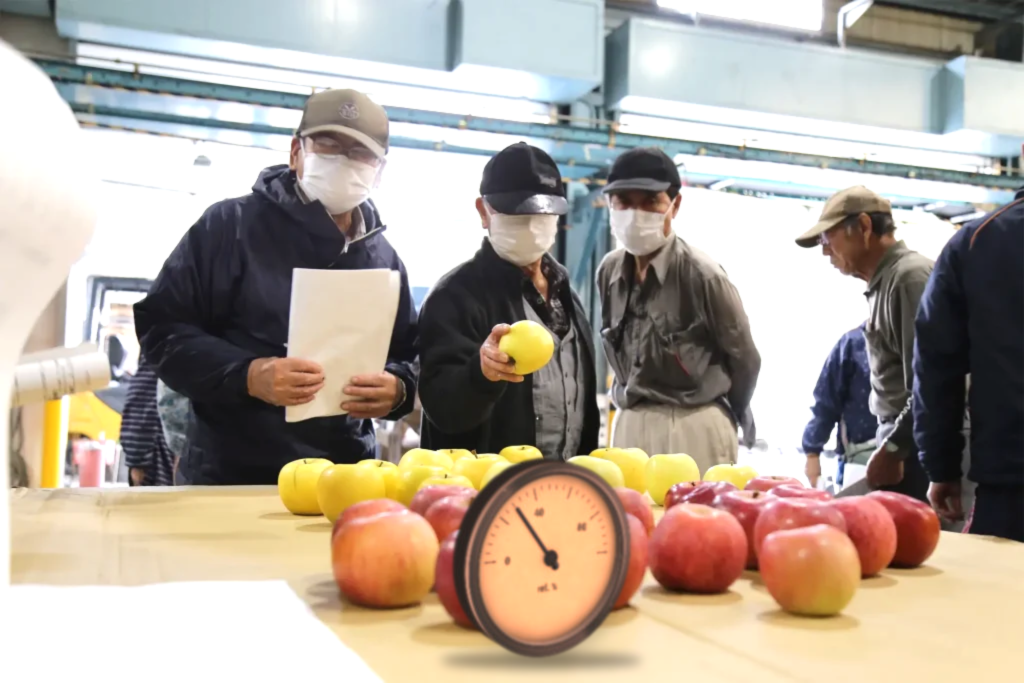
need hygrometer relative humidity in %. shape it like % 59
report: % 28
